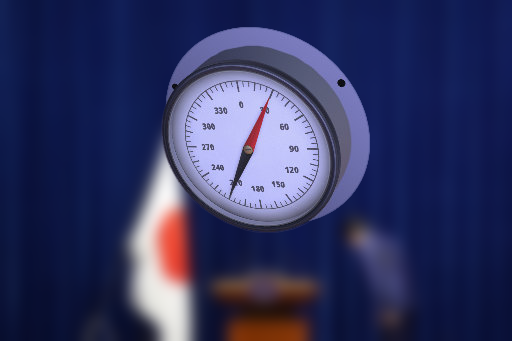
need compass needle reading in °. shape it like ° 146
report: ° 30
